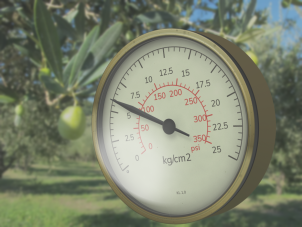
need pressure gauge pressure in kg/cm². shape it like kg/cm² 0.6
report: kg/cm² 6
